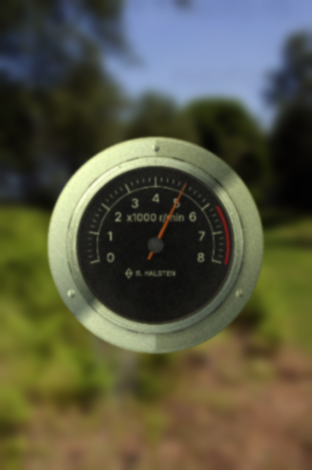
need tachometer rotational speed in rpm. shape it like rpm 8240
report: rpm 5000
